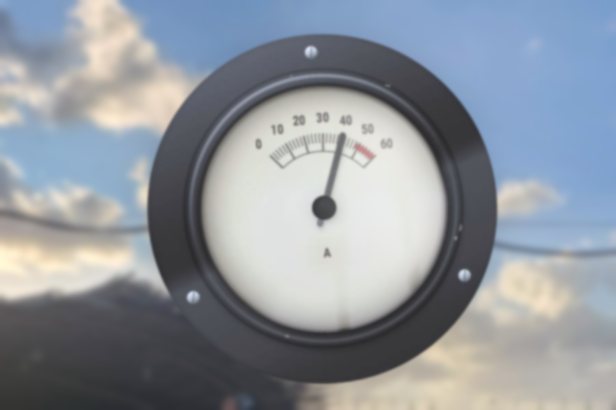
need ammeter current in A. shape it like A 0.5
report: A 40
